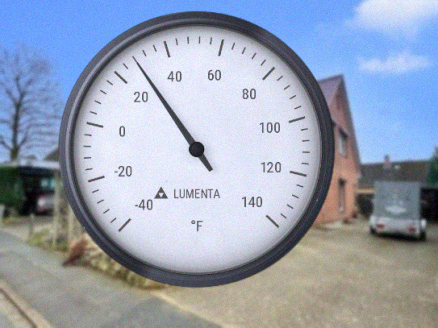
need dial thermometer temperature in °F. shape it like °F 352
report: °F 28
